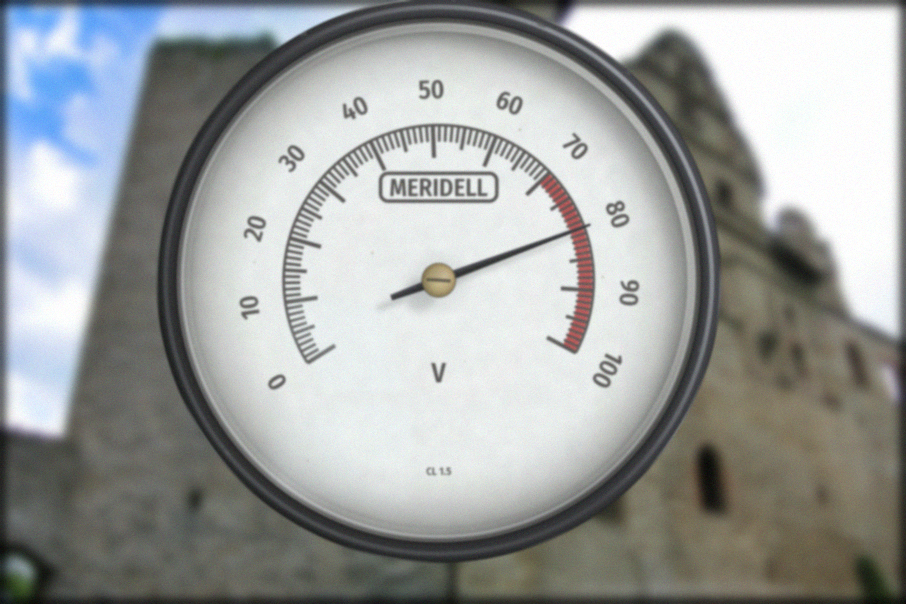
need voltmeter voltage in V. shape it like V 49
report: V 80
